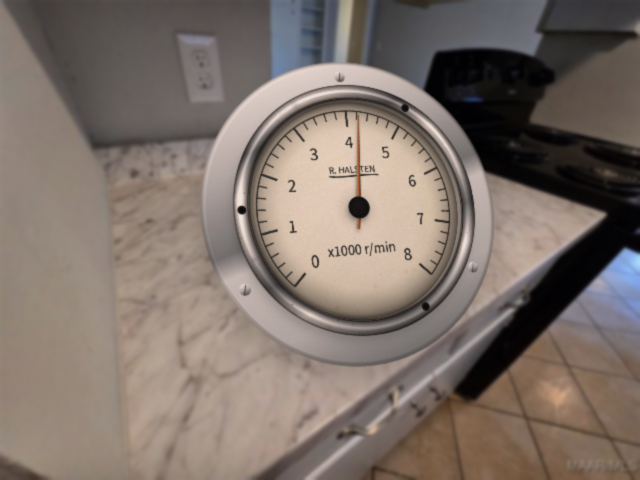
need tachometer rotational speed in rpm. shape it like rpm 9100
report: rpm 4200
